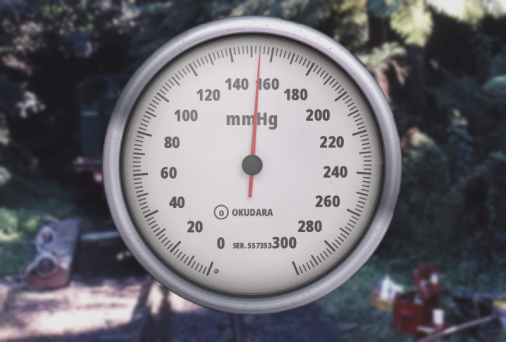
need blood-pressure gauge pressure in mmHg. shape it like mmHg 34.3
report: mmHg 154
